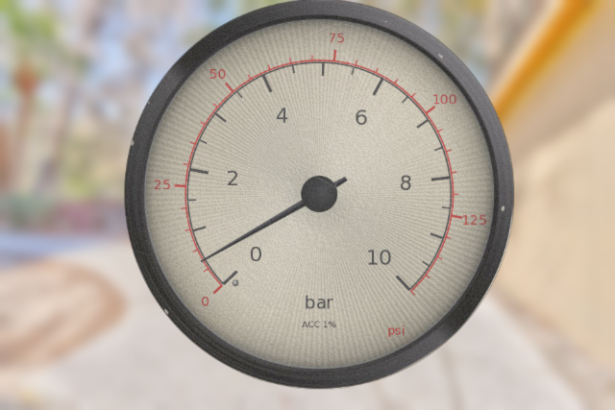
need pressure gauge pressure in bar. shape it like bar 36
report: bar 0.5
